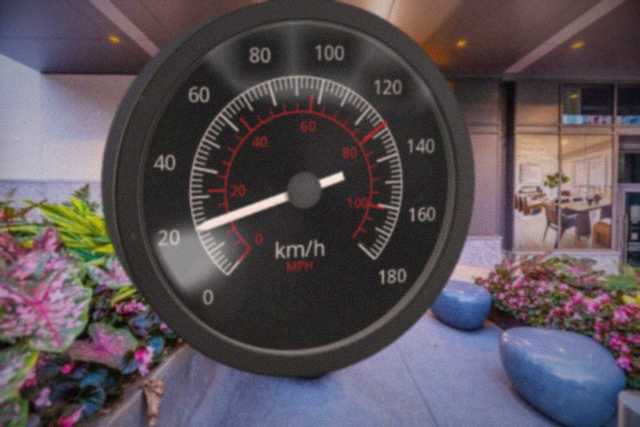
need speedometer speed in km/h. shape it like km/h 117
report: km/h 20
